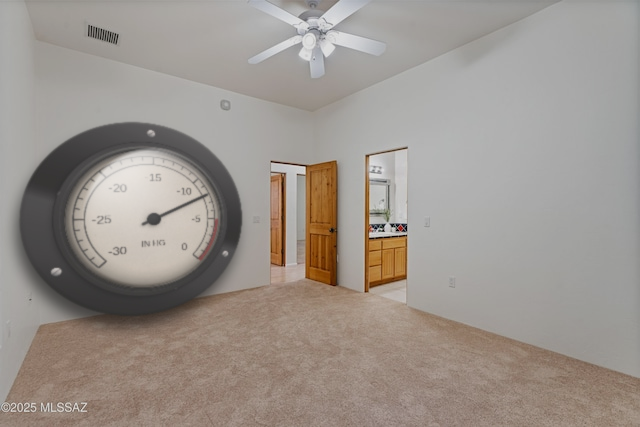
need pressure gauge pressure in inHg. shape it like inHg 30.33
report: inHg -8
